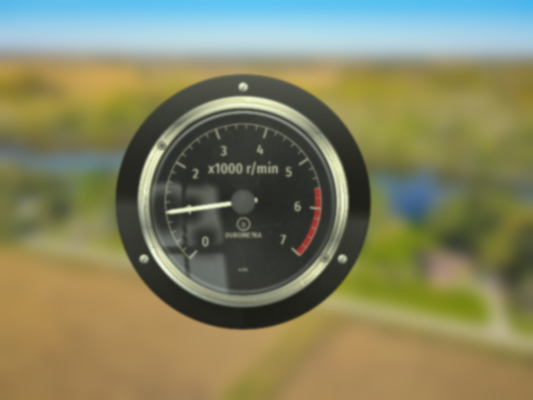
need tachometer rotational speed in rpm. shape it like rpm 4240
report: rpm 1000
